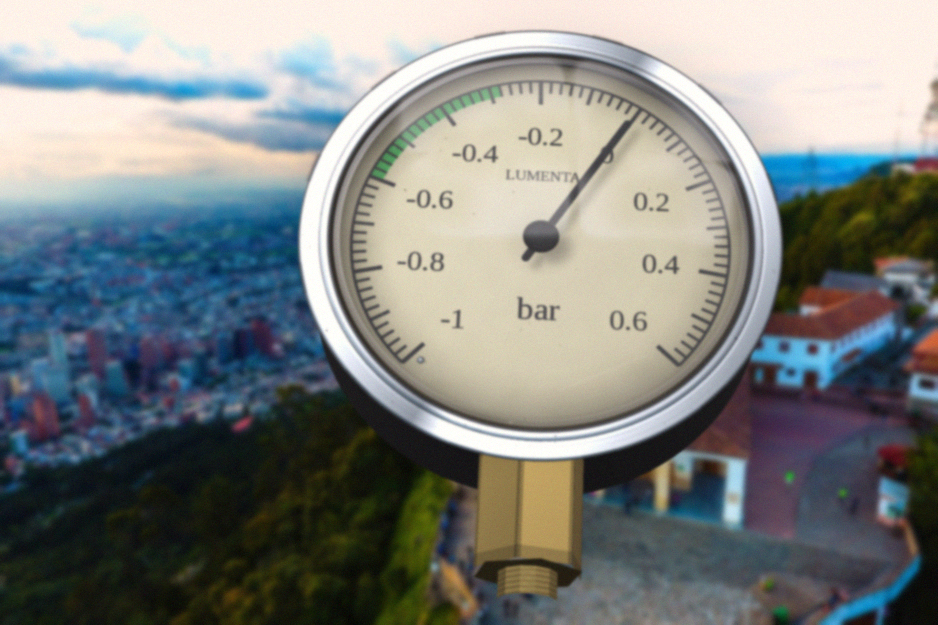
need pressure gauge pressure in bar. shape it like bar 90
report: bar 0
